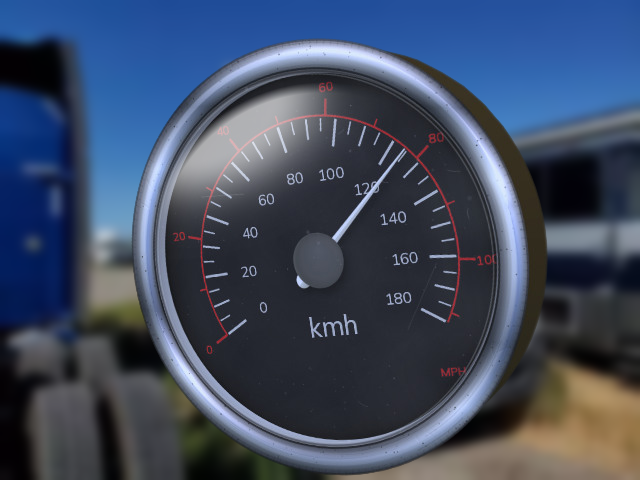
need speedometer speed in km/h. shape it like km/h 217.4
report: km/h 125
